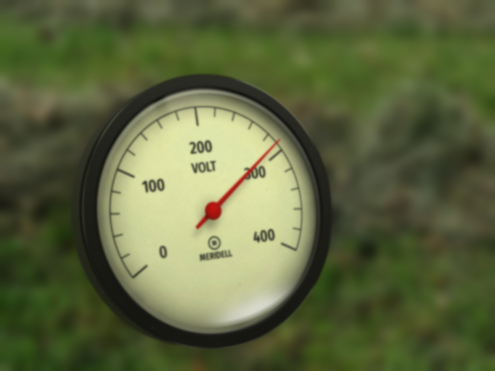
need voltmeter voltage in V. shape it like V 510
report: V 290
